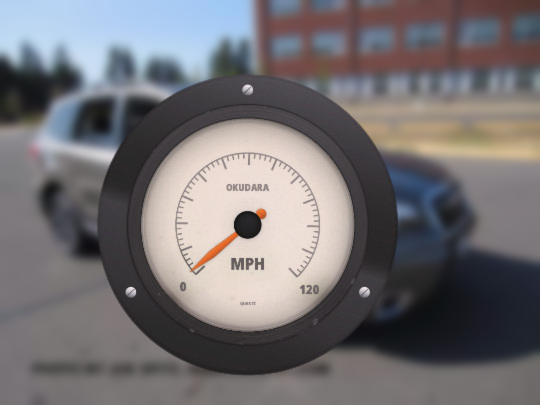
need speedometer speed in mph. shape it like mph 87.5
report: mph 2
